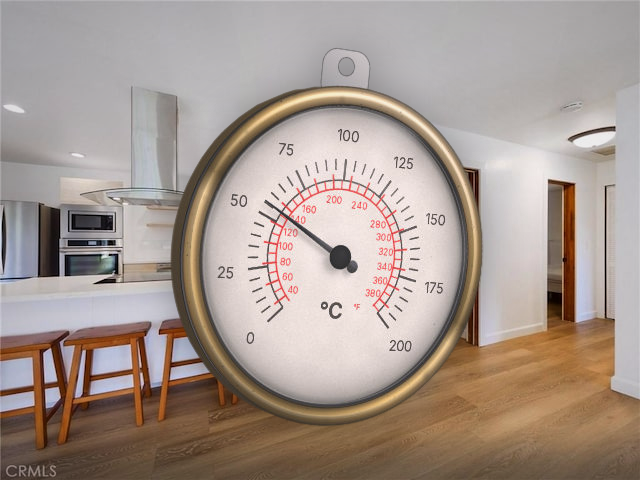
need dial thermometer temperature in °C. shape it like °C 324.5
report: °C 55
